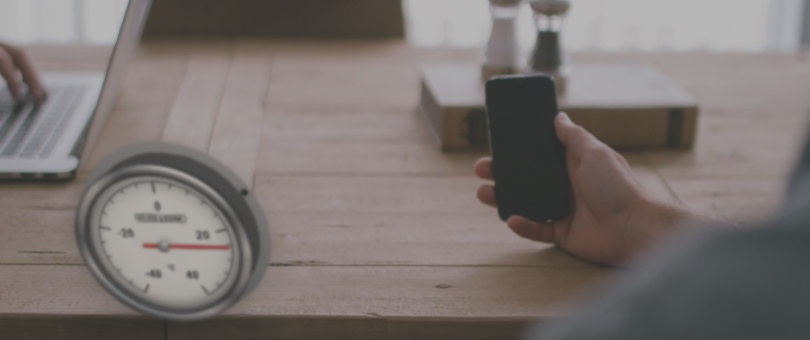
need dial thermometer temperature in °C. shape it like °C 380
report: °C 24
